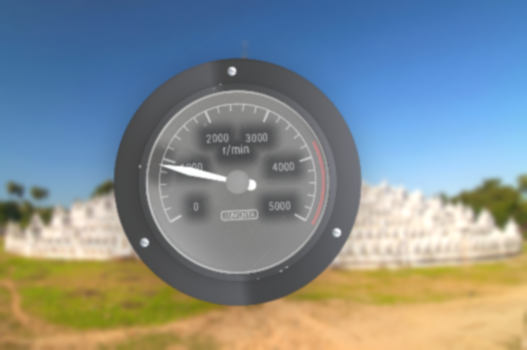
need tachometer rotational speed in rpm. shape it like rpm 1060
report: rpm 900
